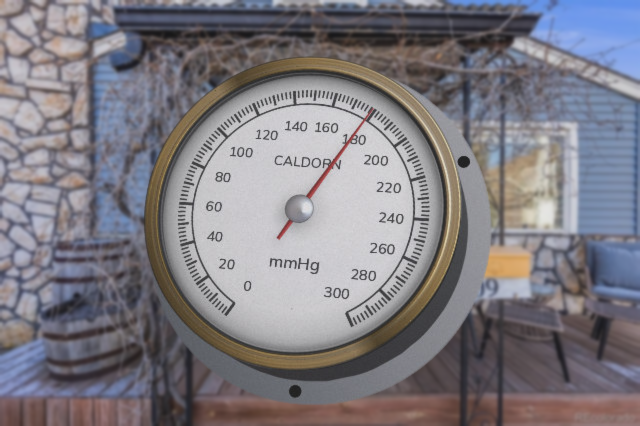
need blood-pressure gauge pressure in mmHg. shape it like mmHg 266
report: mmHg 180
